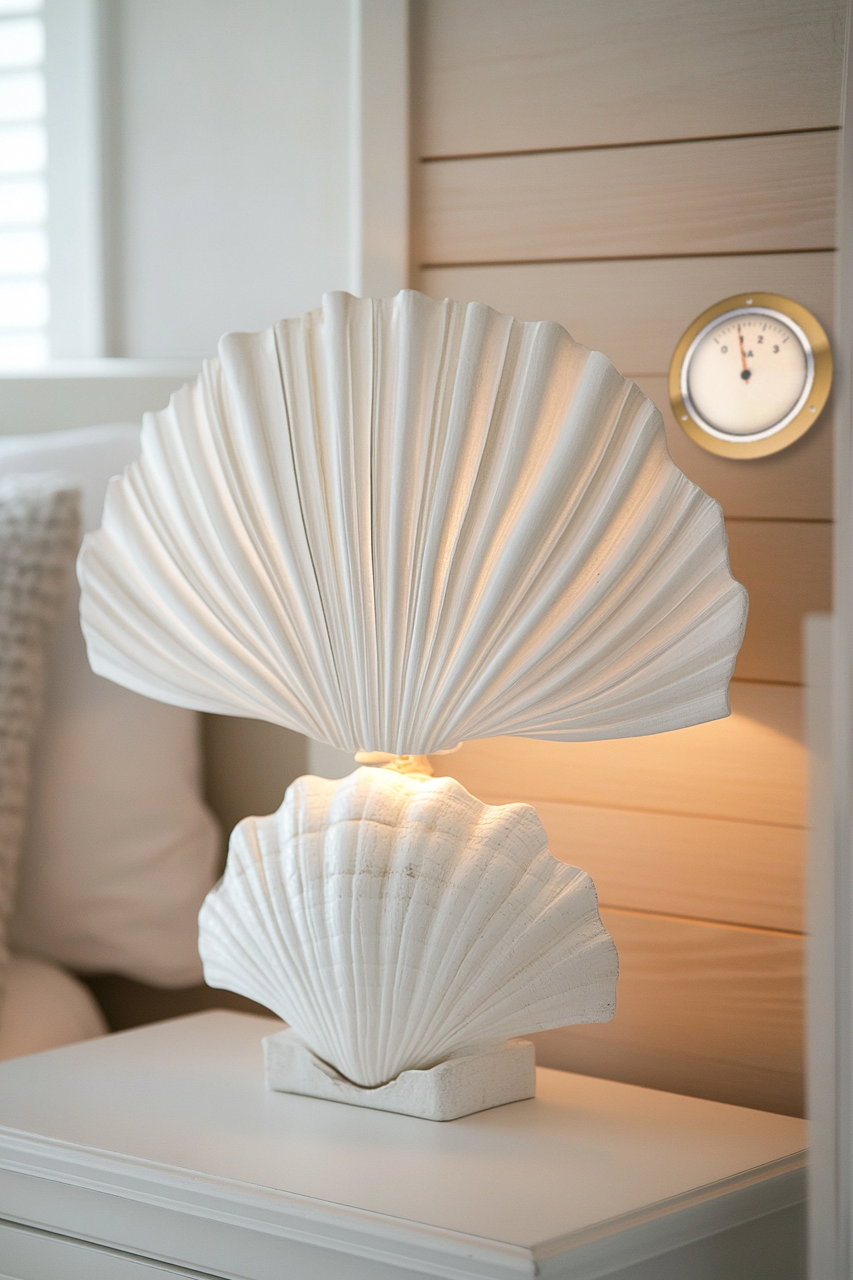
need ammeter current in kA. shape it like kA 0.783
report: kA 1
